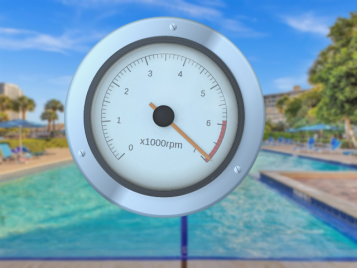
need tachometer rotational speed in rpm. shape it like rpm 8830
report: rpm 6900
